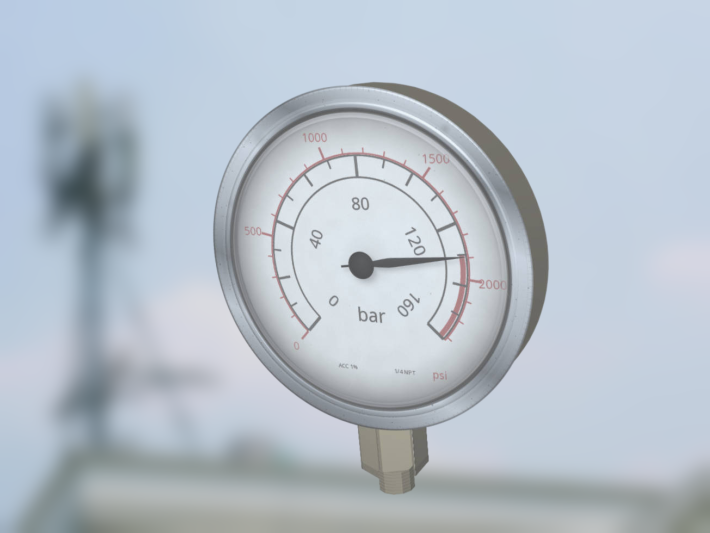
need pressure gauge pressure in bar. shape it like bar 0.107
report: bar 130
